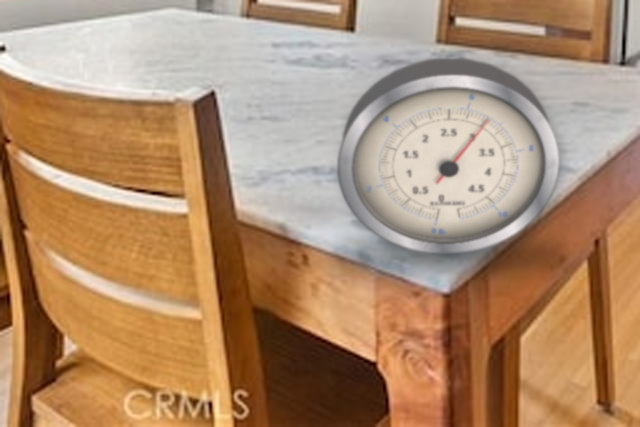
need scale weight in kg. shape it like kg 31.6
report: kg 3
